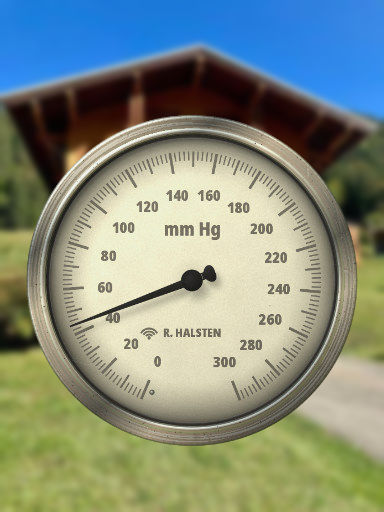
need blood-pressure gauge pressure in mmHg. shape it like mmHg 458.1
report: mmHg 44
